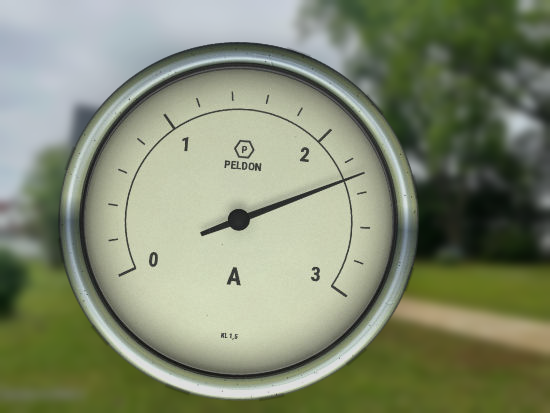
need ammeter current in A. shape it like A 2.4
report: A 2.3
